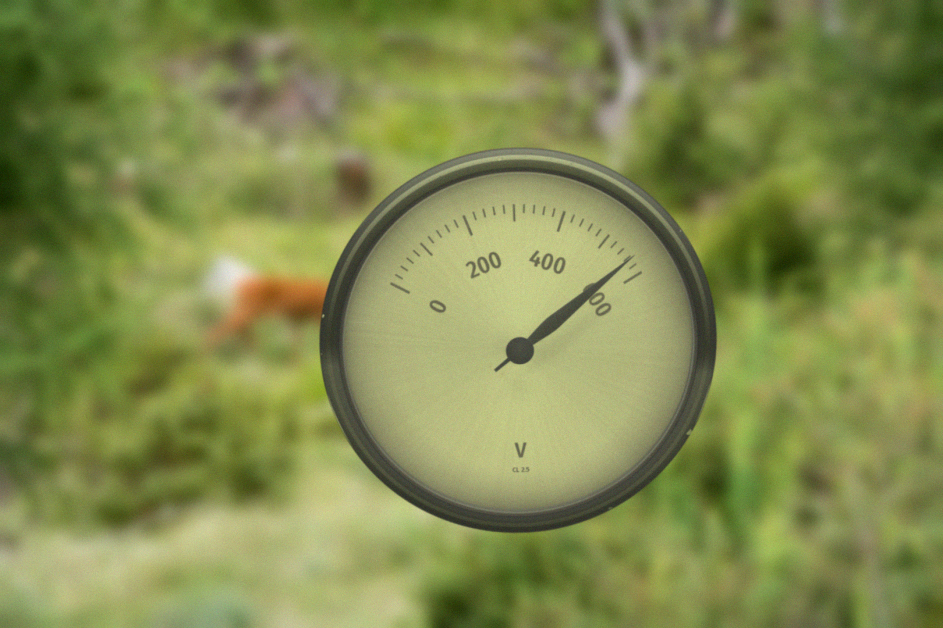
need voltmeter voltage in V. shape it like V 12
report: V 560
